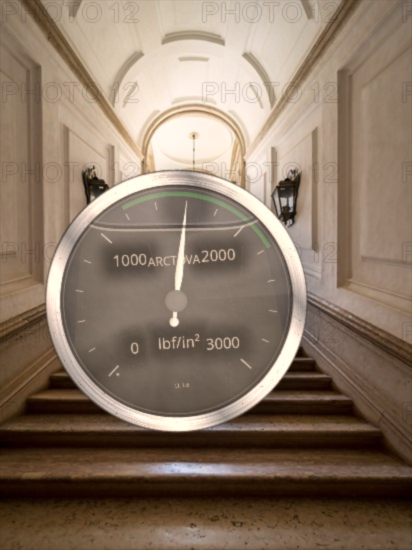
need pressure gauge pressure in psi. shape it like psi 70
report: psi 1600
